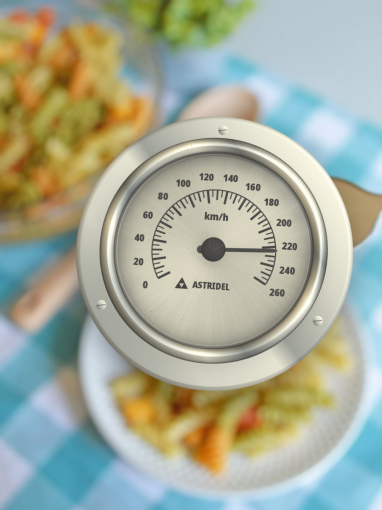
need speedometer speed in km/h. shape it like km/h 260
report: km/h 225
